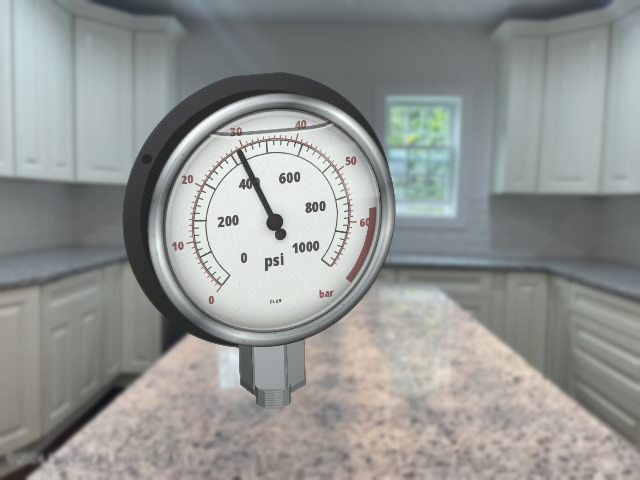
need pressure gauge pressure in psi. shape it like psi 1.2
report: psi 420
